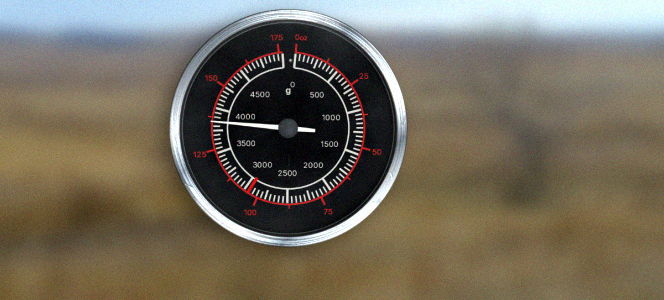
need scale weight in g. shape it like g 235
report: g 3850
